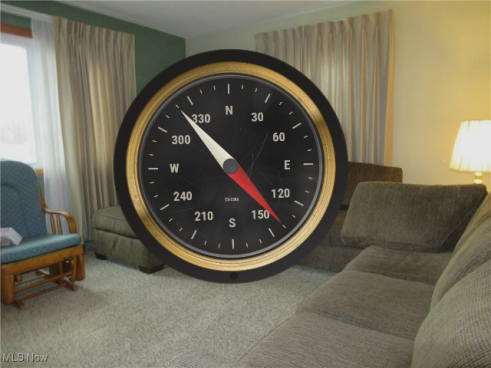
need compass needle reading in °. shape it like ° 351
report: ° 140
